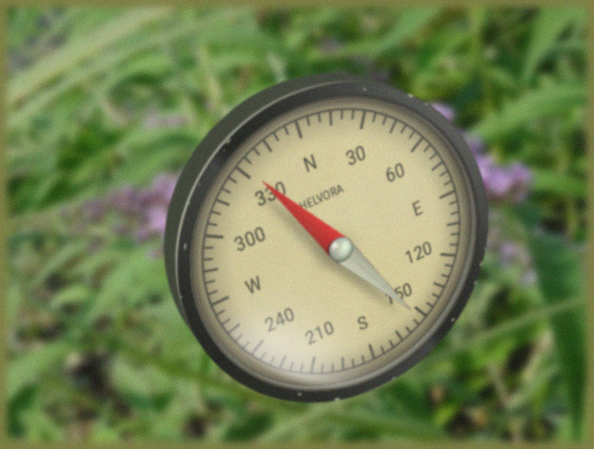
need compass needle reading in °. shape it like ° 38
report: ° 332.5
